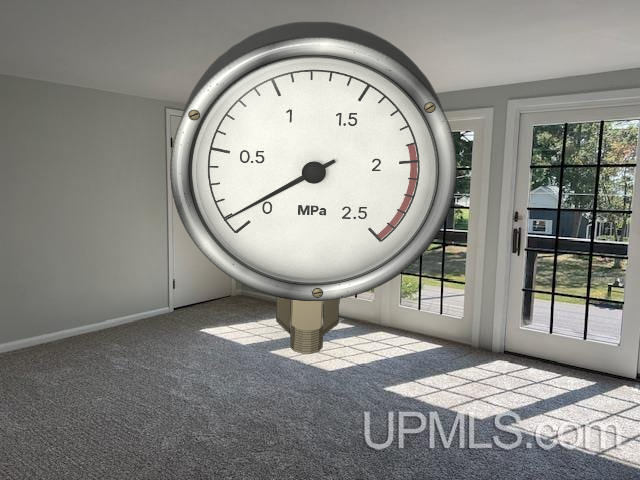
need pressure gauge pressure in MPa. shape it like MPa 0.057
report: MPa 0.1
